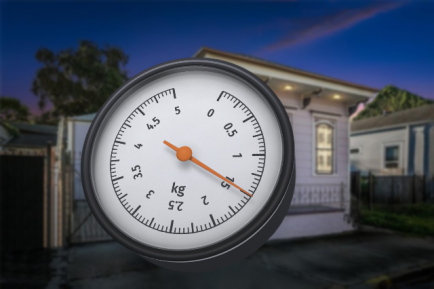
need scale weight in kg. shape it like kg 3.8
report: kg 1.5
